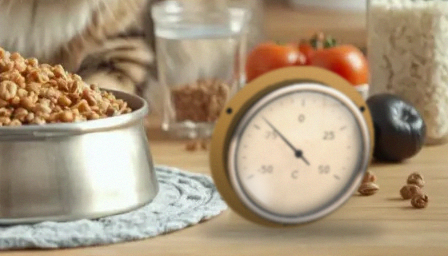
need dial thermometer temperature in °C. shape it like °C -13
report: °C -20
